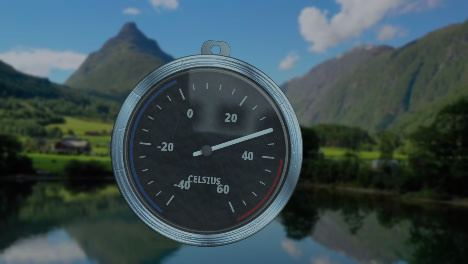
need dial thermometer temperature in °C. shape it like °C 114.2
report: °C 32
